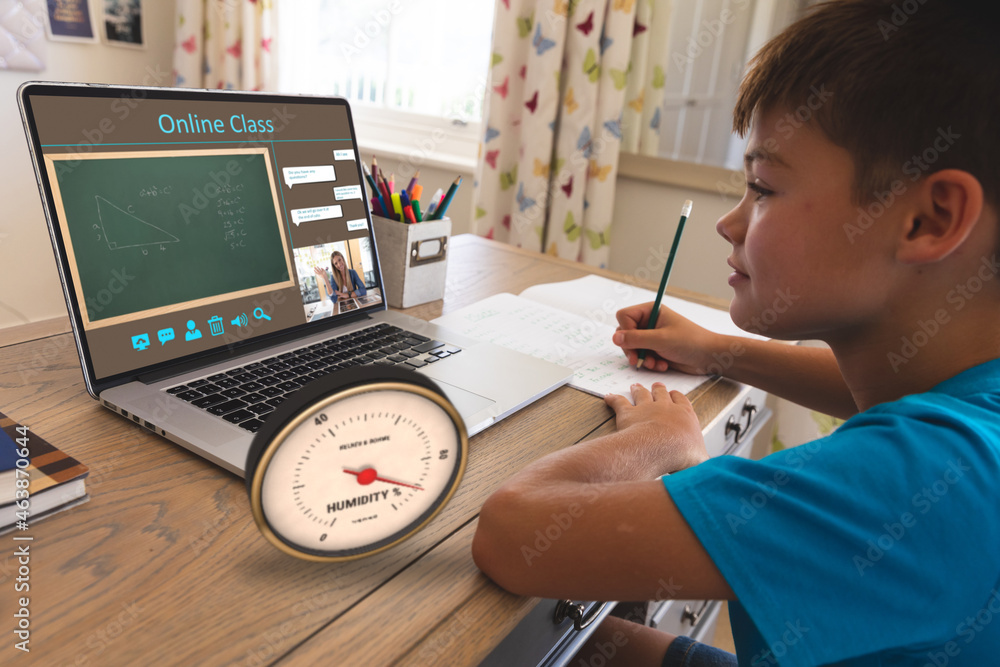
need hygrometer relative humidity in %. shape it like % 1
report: % 90
